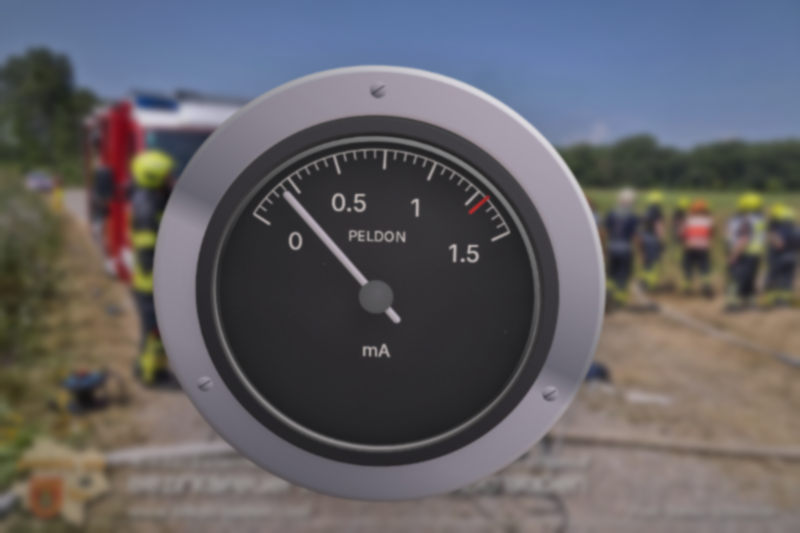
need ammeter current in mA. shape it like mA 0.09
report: mA 0.2
